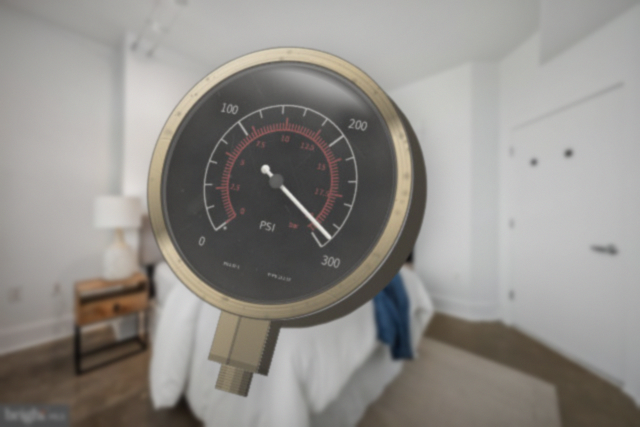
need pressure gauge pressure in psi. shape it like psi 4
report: psi 290
